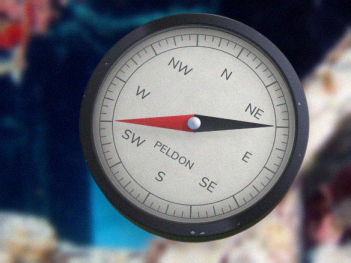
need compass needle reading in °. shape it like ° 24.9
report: ° 240
